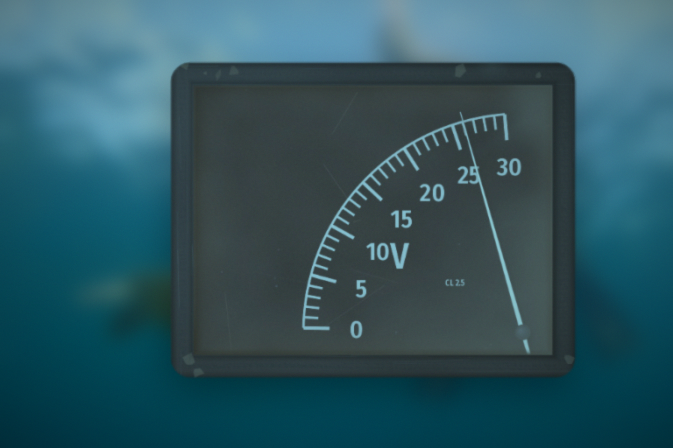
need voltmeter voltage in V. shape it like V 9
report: V 26
